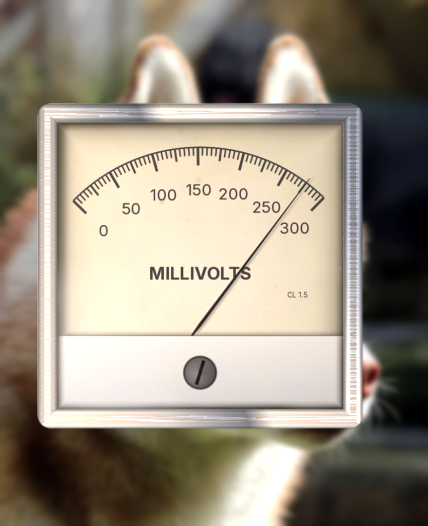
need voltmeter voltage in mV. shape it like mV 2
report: mV 275
